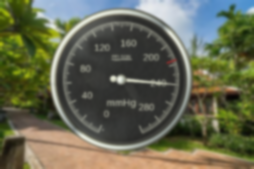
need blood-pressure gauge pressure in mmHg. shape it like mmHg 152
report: mmHg 240
